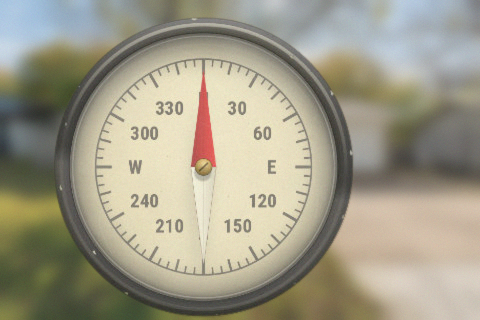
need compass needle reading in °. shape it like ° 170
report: ° 0
